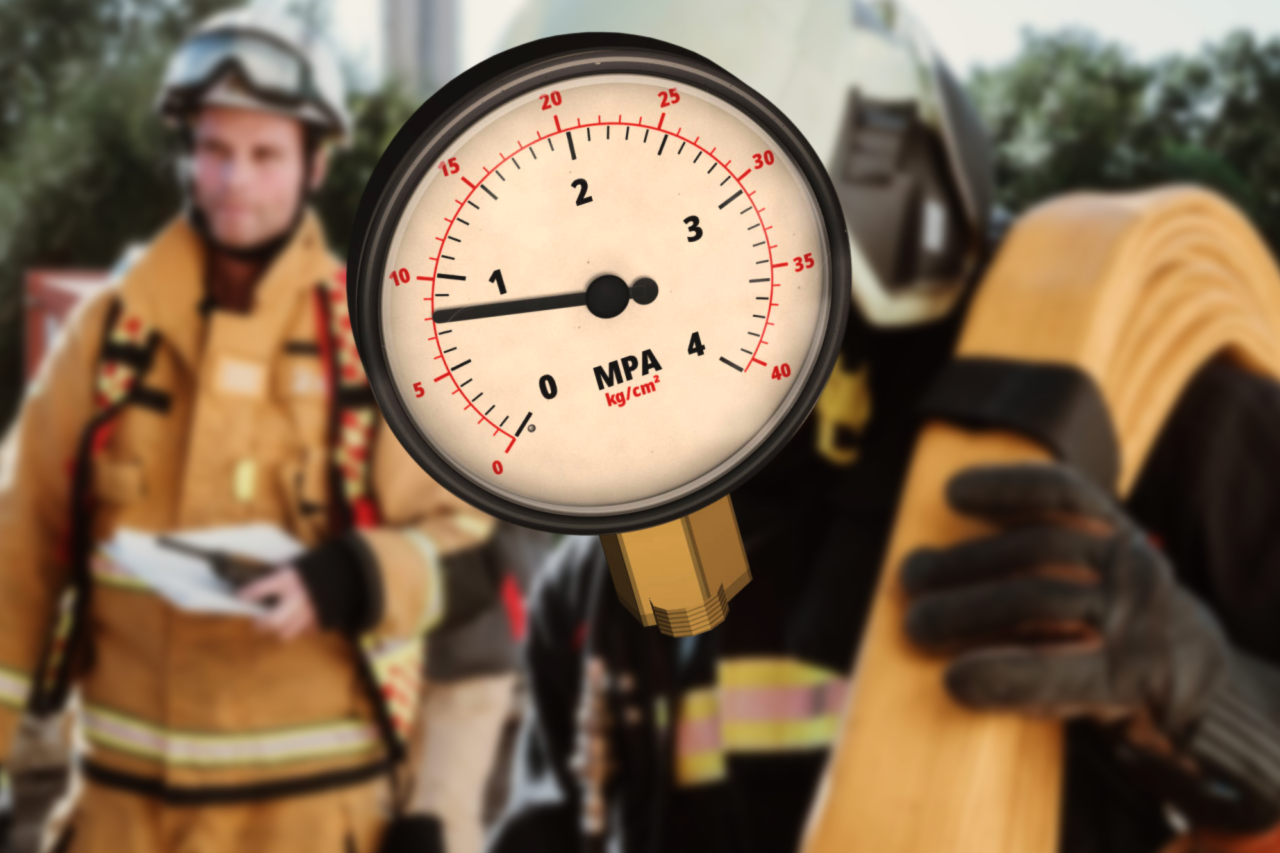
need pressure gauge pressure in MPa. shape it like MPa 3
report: MPa 0.8
